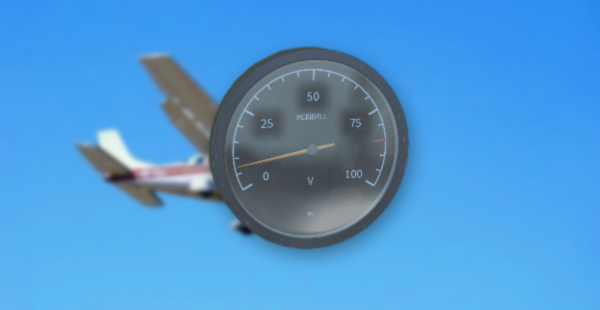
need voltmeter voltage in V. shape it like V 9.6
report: V 7.5
